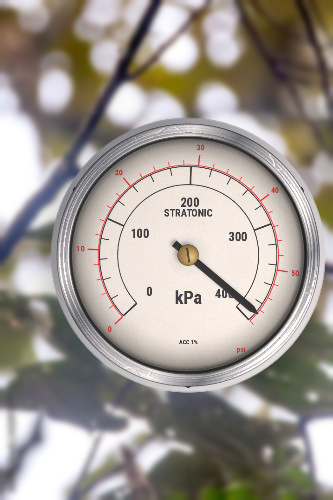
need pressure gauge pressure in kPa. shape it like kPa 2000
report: kPa 390
